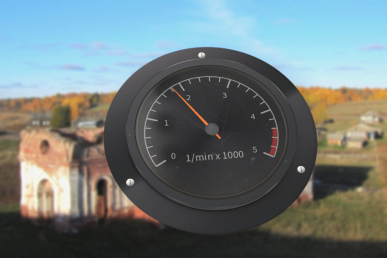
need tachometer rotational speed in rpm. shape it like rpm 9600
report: rpm 1800
